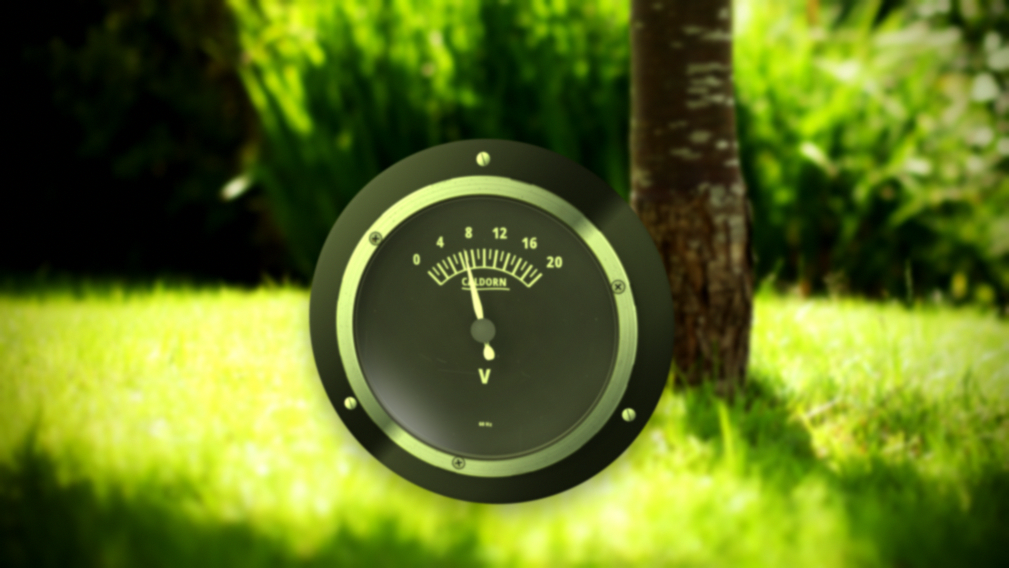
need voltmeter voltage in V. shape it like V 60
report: V 7
